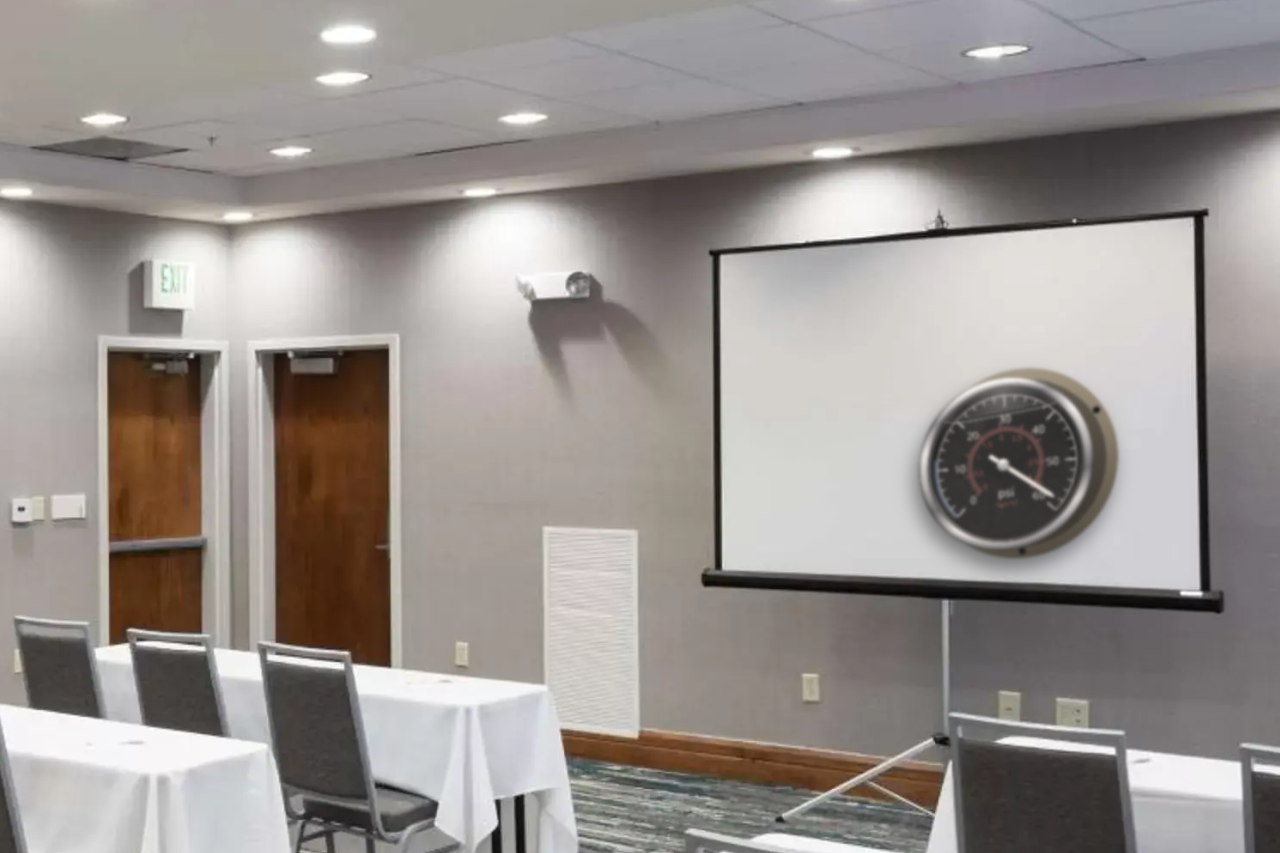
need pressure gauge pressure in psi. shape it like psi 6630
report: psi 58
